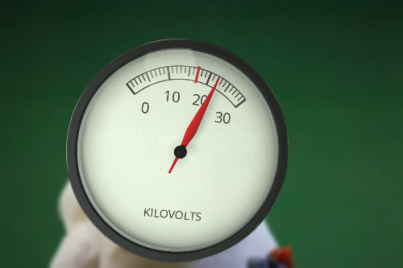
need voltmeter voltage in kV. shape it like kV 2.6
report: kV 22
